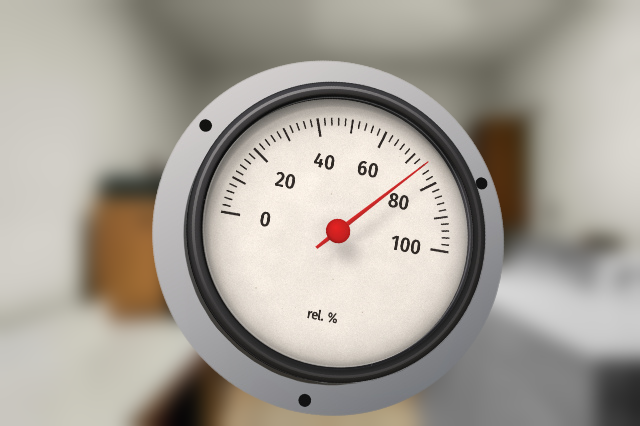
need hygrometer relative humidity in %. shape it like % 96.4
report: % 74
